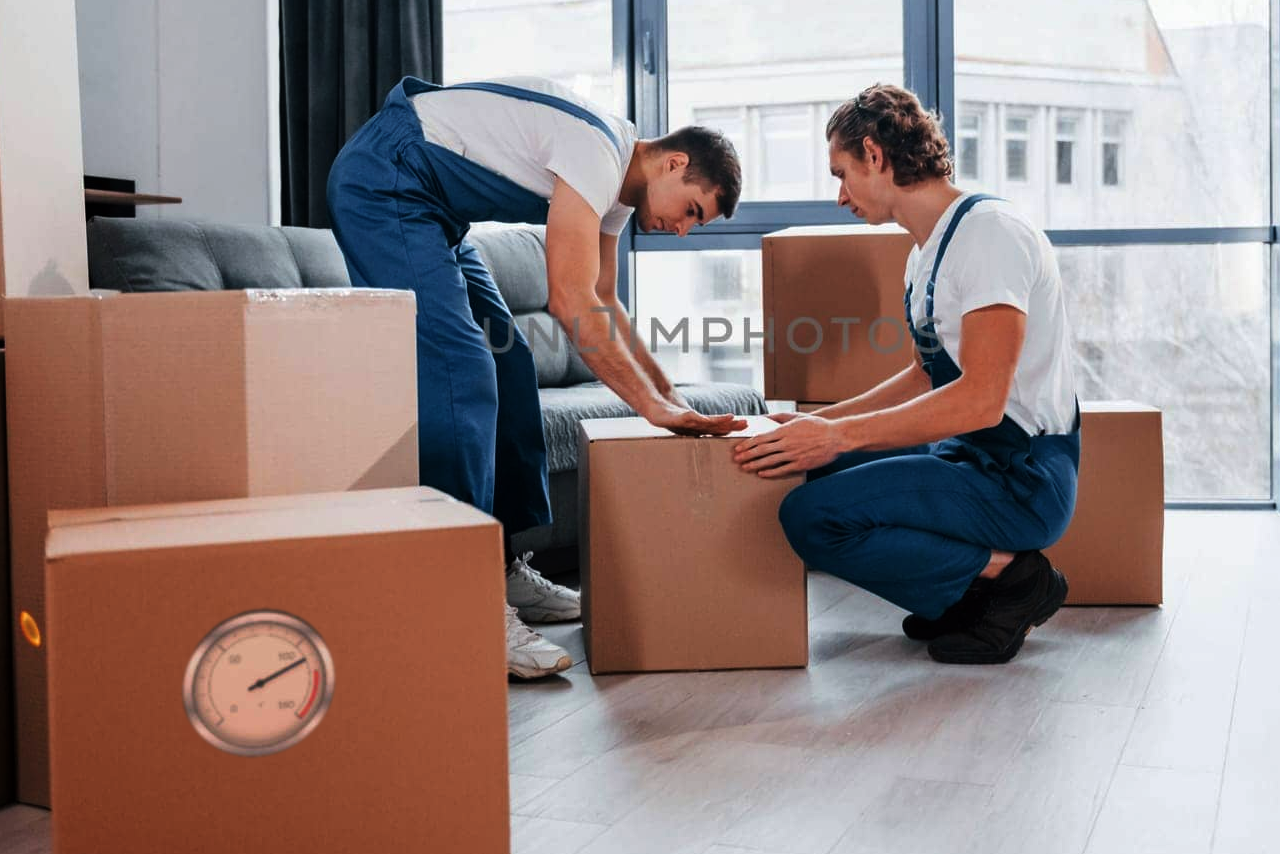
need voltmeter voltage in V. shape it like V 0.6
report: V 110
